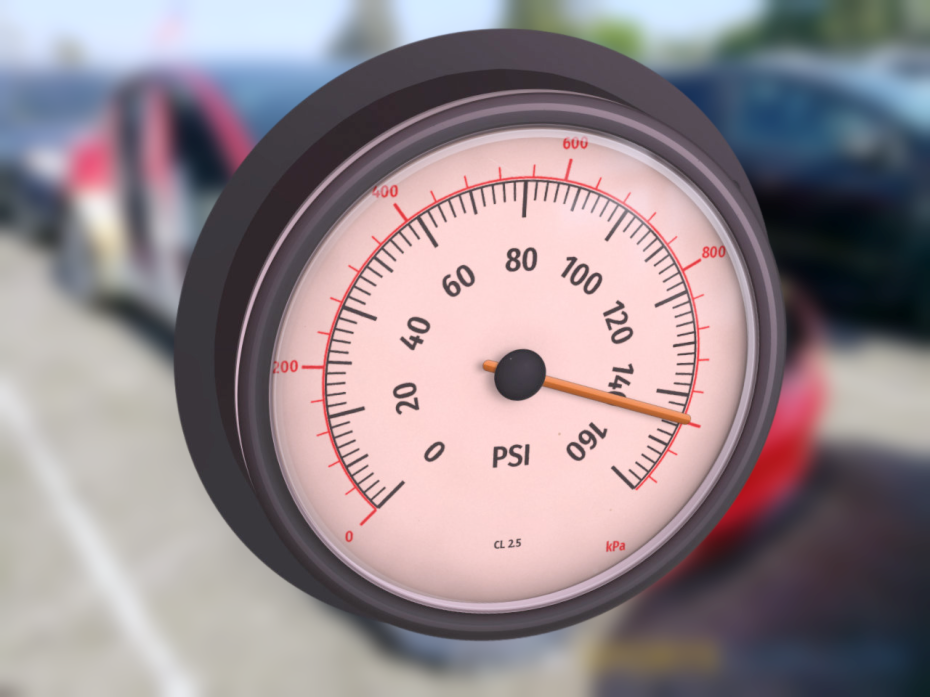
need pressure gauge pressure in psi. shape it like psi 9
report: psi 144
